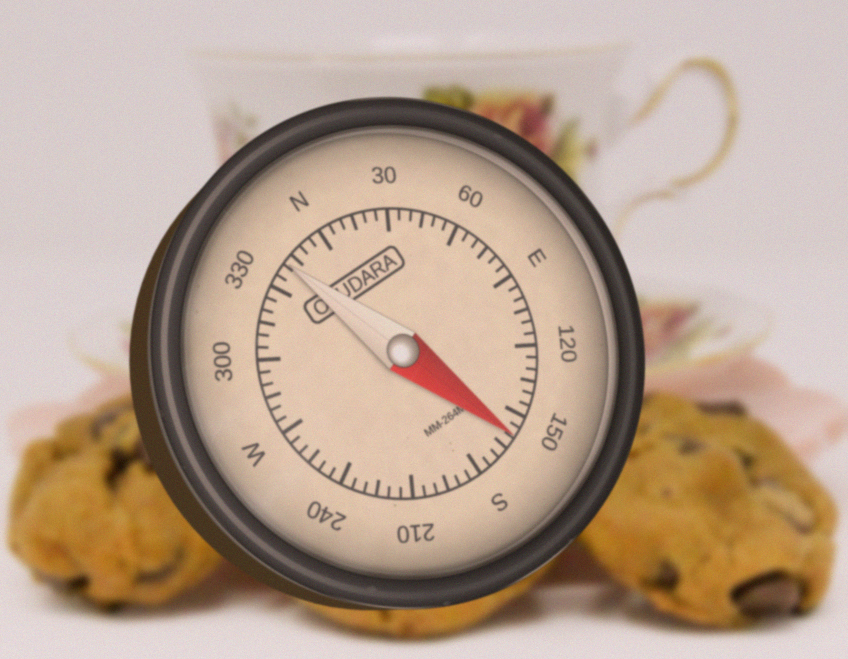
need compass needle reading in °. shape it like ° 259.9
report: ° 160
